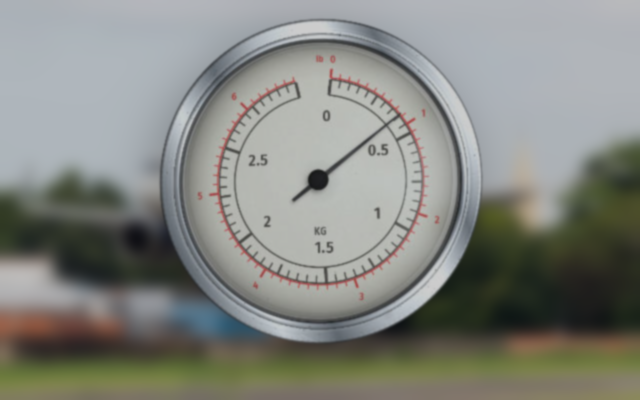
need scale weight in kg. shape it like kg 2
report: kg 0.4
